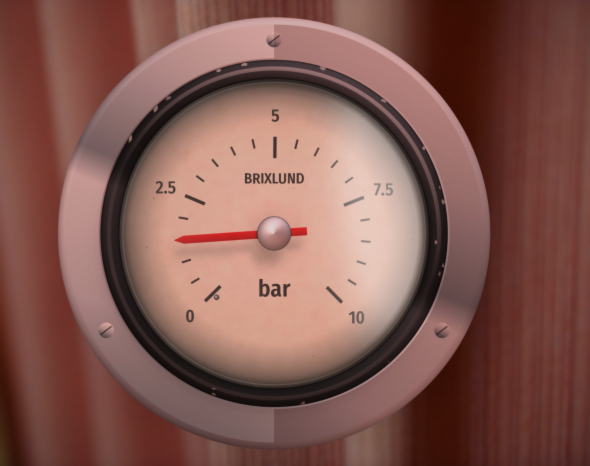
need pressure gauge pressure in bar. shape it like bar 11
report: bar 1.5
